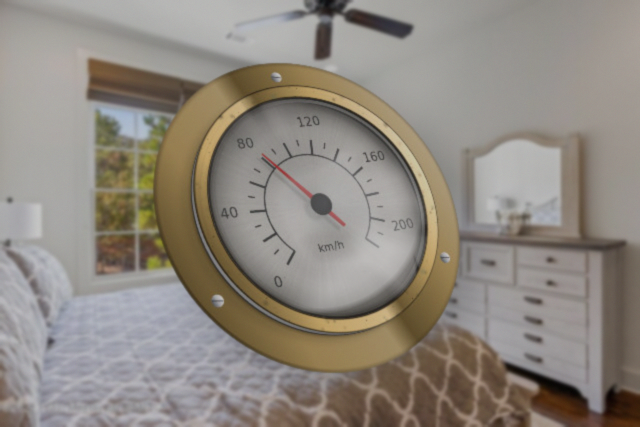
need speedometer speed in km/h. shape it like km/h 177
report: km/h 80
